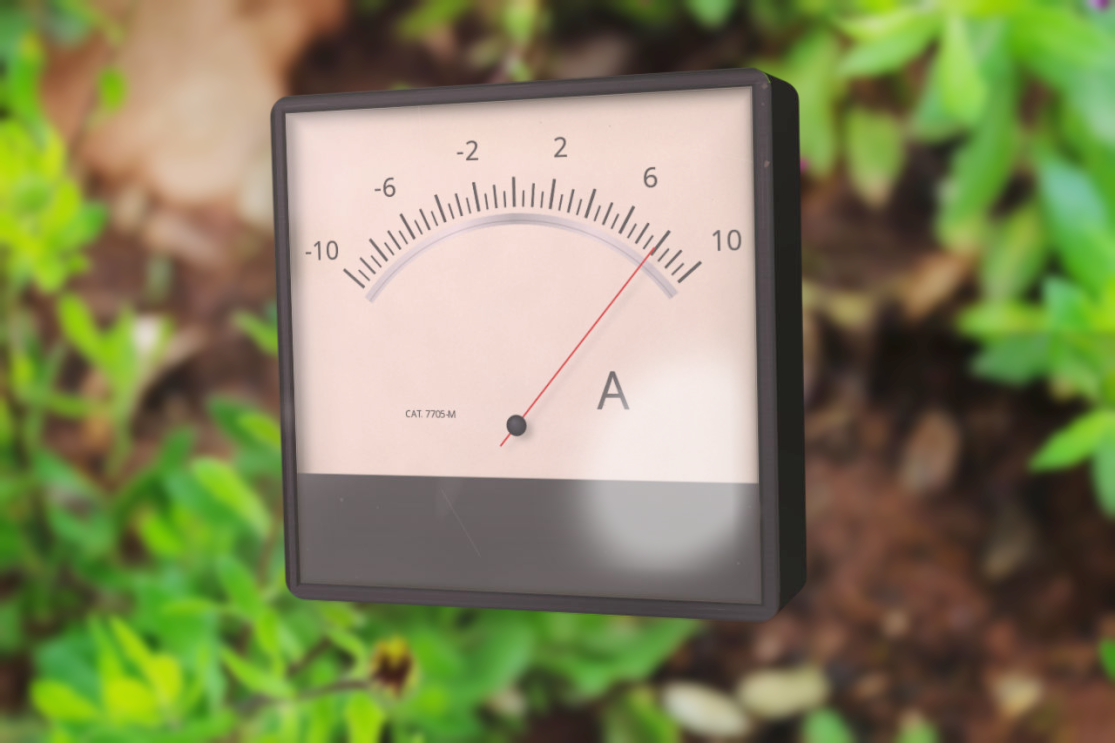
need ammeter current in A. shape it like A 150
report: A 8
